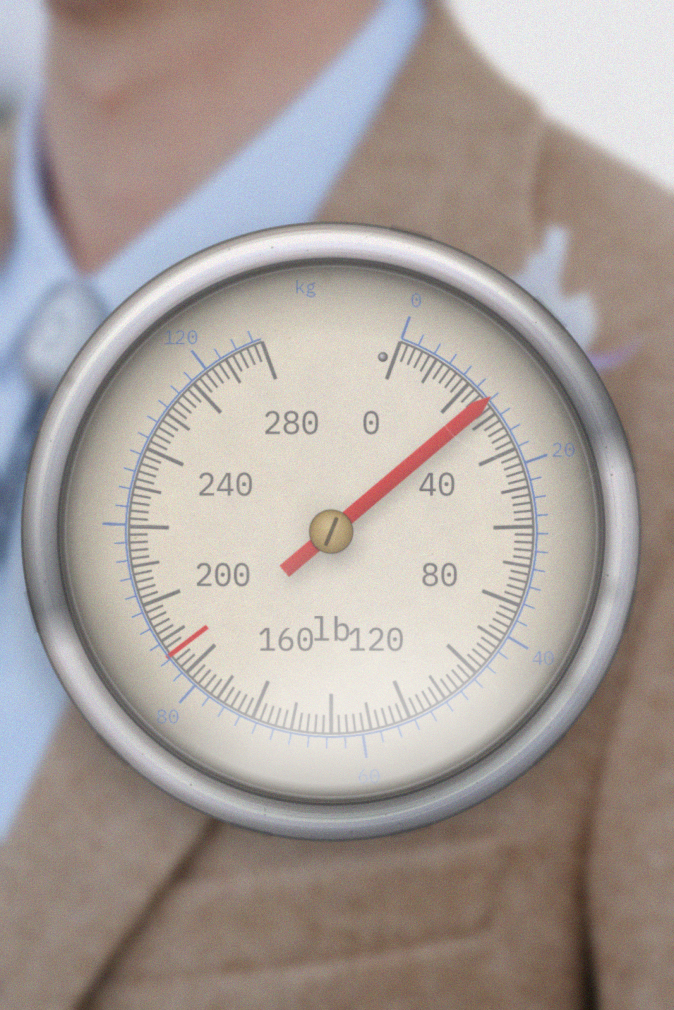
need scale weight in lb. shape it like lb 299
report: lb 26
